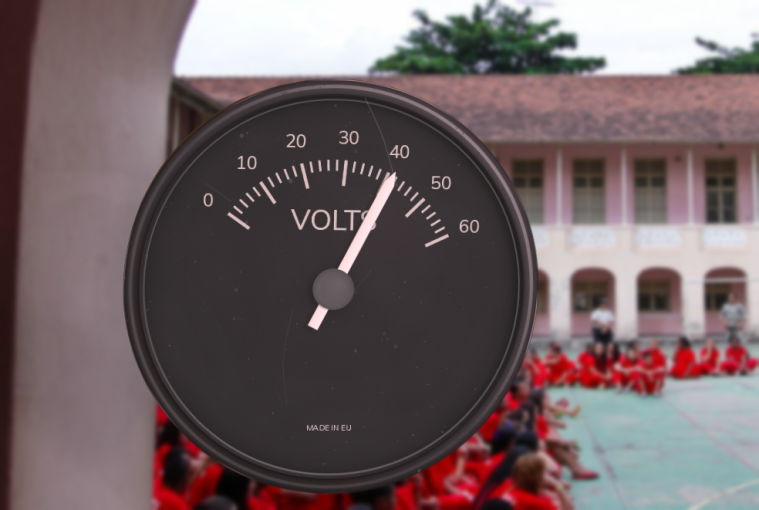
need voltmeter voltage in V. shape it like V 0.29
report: V 41
